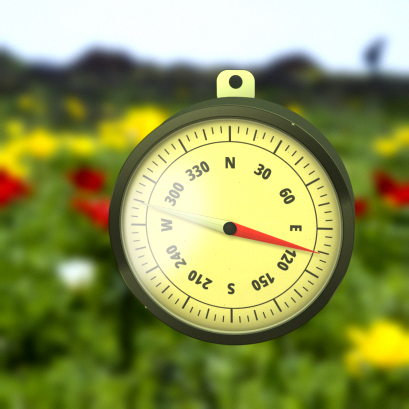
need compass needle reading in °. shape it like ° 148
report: ° 105
